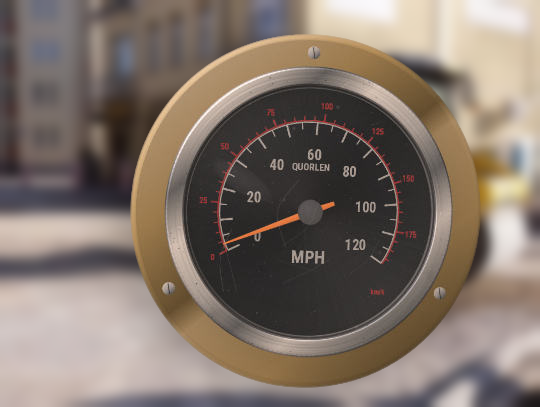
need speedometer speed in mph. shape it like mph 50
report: mph 2.5
